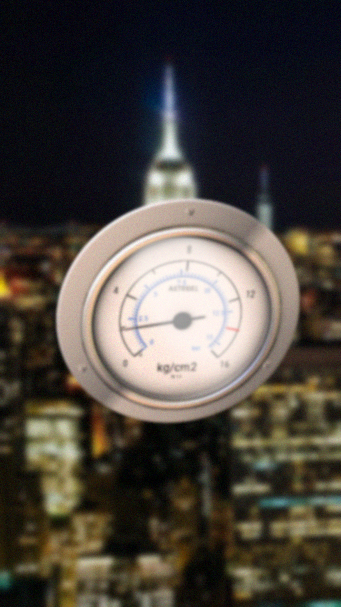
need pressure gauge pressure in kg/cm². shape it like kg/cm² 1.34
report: kg/cm² 2
